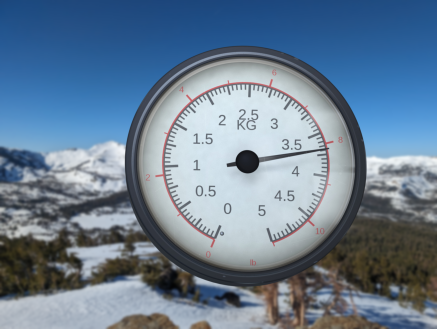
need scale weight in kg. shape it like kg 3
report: kg 3.7
